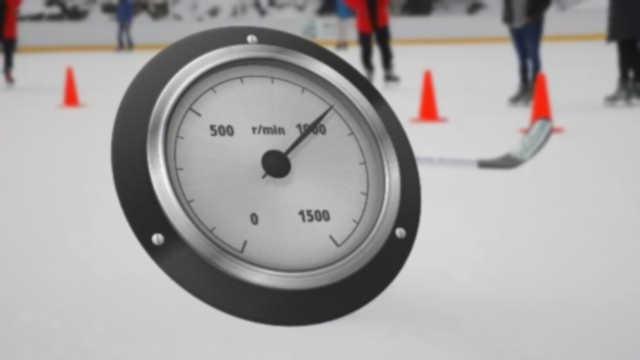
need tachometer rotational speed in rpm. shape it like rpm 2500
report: rpm 1000
